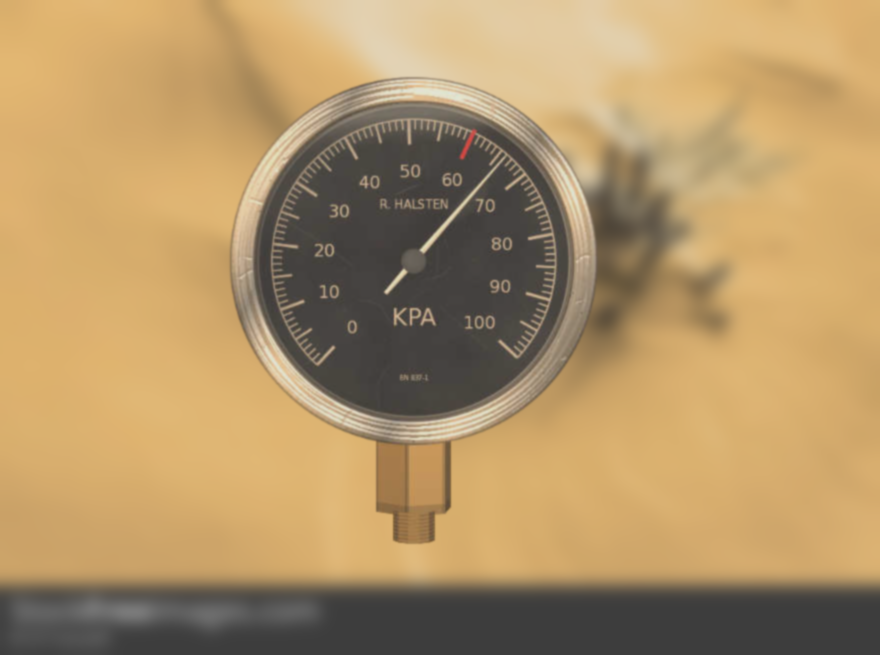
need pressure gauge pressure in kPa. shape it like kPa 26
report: kPa 66
